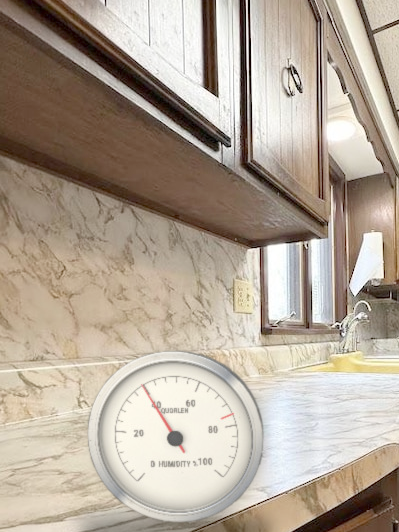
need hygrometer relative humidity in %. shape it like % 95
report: % 40
